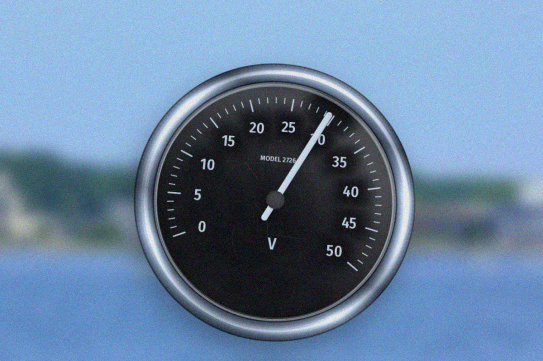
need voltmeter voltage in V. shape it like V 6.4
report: V 29.5
